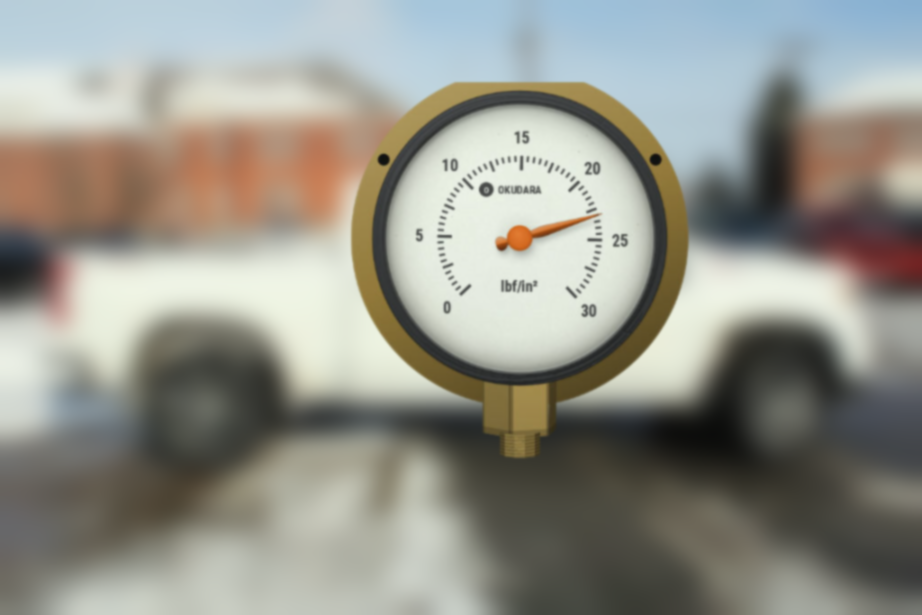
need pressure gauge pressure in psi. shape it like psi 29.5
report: psi 23
